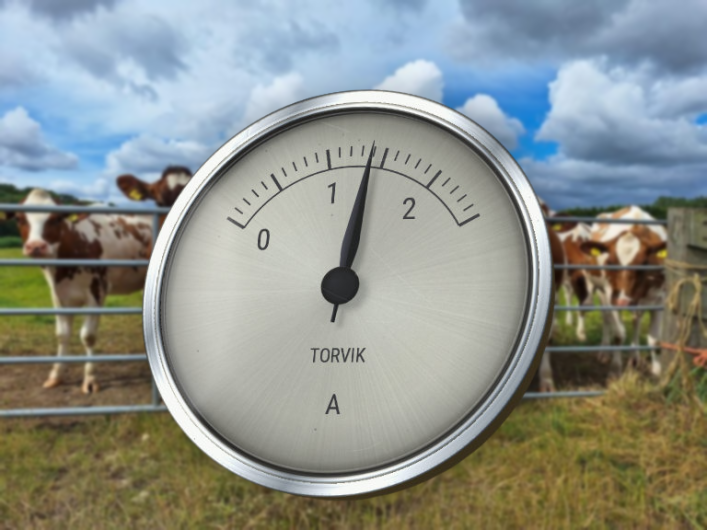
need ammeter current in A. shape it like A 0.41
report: A 1.4
